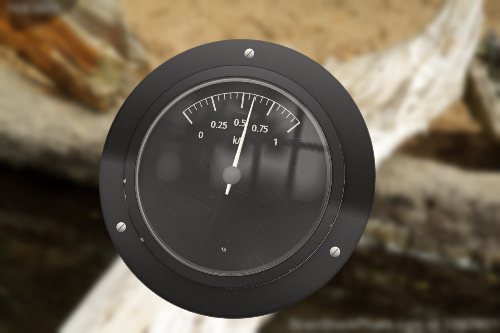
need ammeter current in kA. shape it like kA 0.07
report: kA 0.6
